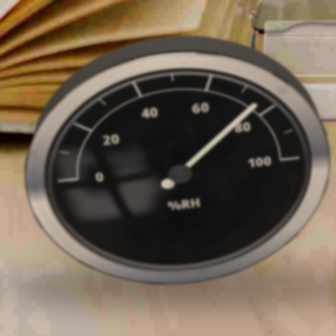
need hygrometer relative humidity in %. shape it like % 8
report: % 75
